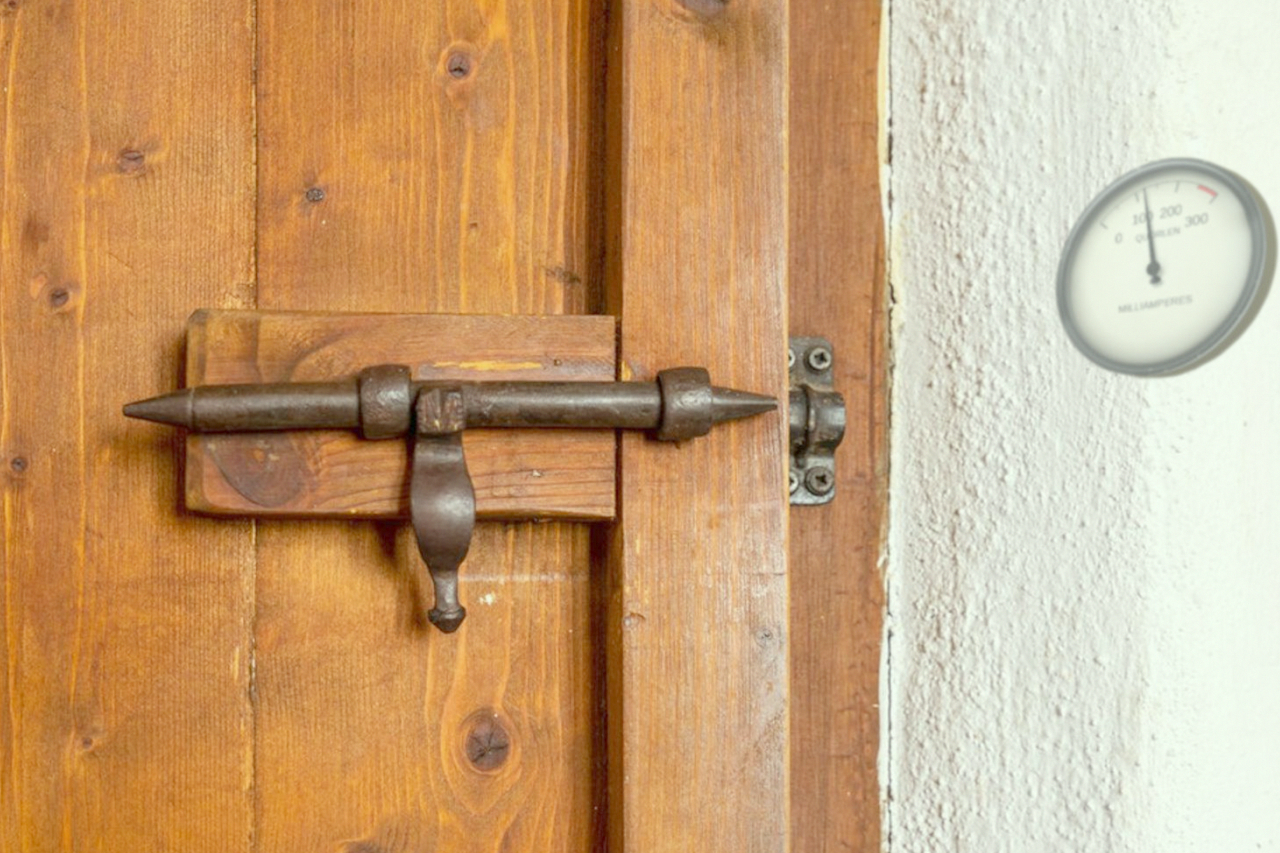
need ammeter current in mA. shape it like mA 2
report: mA 125
